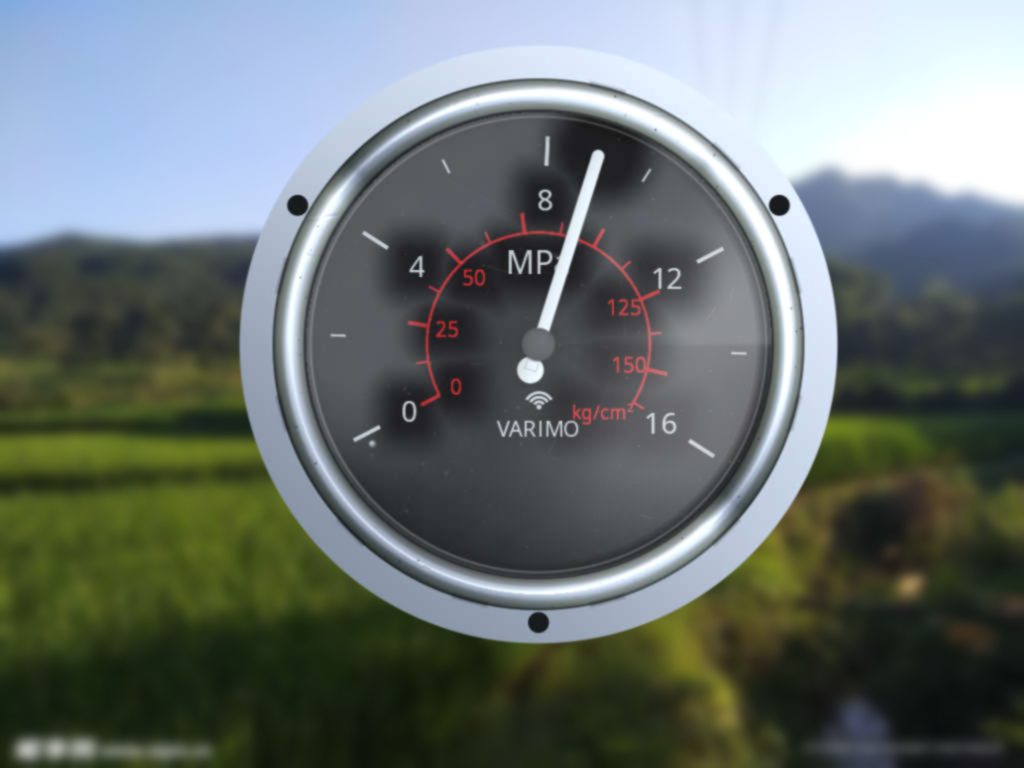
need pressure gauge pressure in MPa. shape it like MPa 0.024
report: MPa 9
